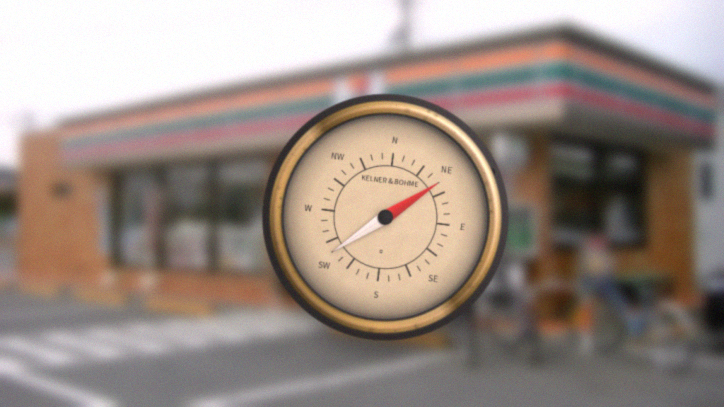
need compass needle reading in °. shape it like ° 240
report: ° 50
